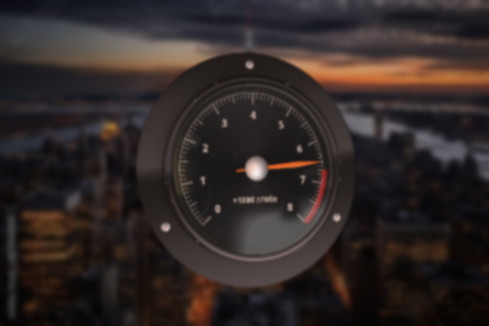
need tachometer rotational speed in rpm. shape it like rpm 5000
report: rpm 6500
